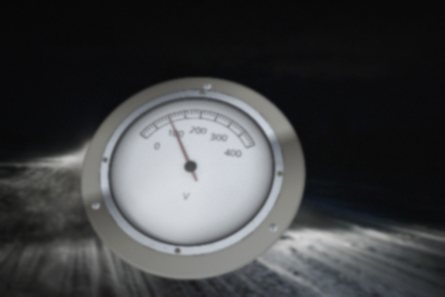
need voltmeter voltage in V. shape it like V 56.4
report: V 100
